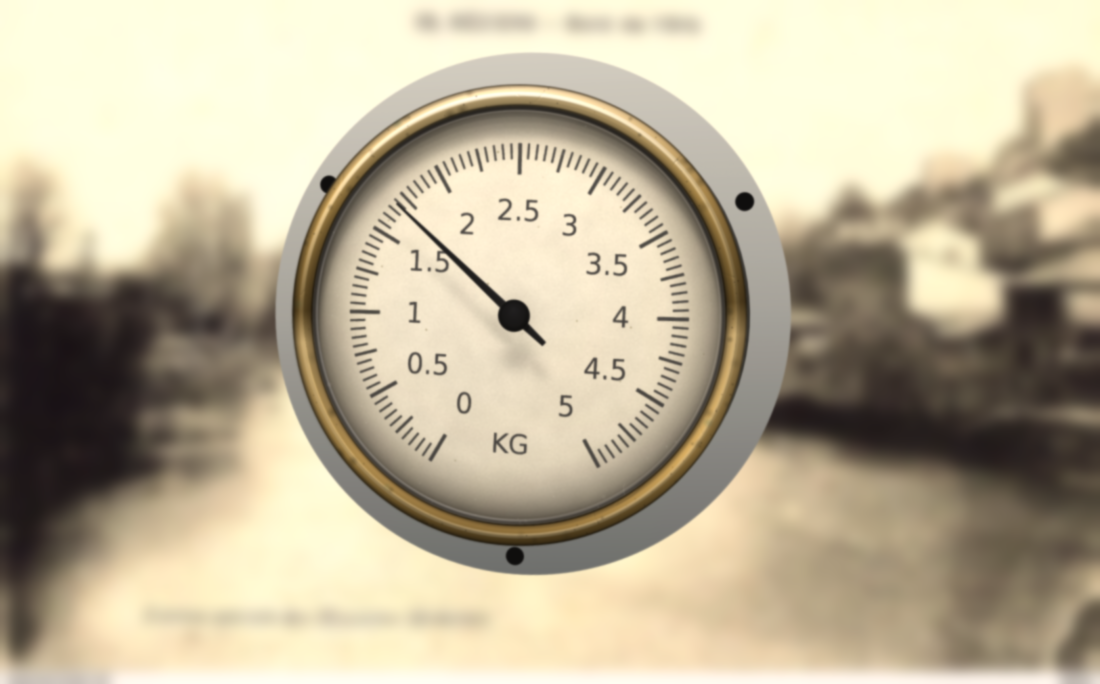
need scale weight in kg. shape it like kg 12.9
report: kg 1.7
